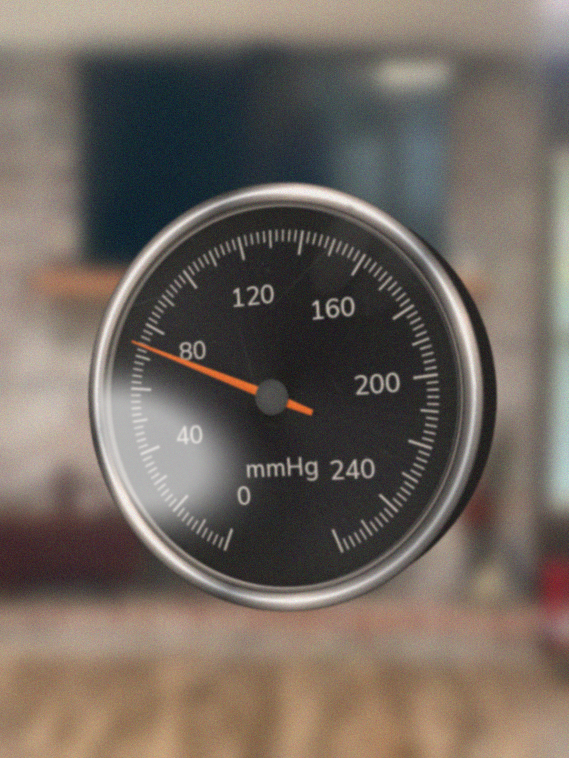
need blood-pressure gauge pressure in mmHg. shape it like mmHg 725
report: mmHg 74
